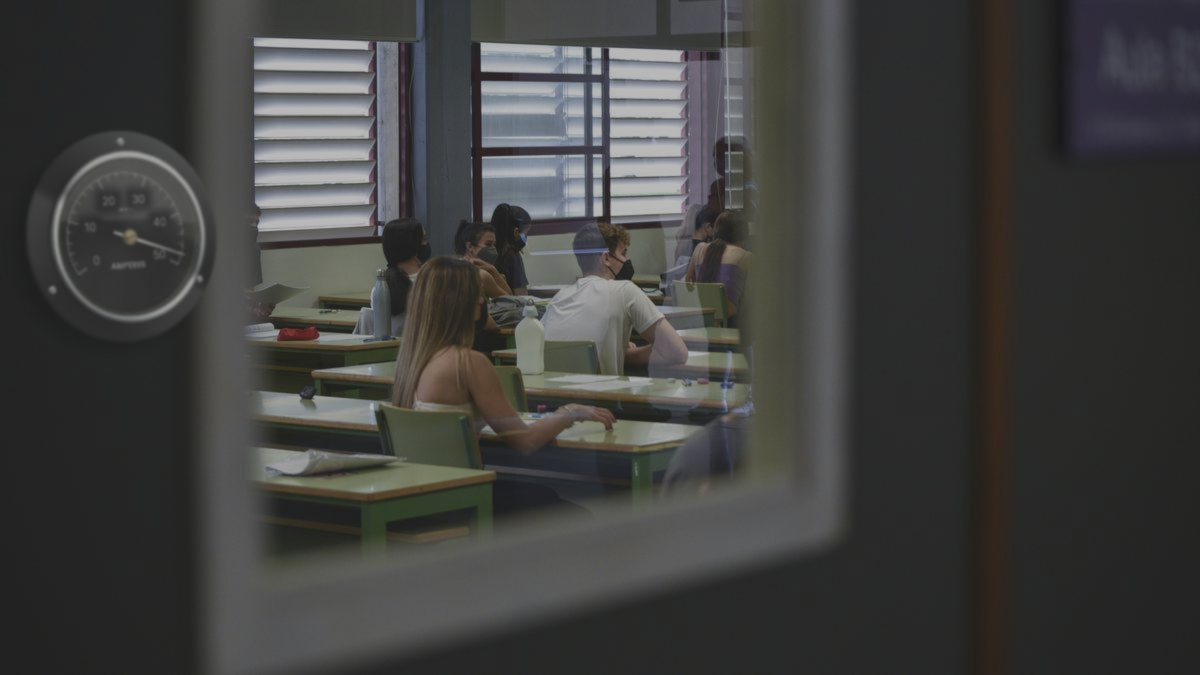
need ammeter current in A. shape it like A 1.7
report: A 48
